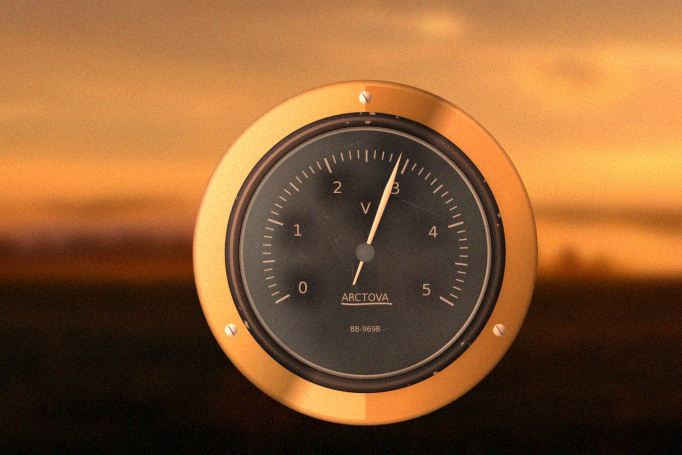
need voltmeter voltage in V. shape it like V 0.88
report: V 2.9
